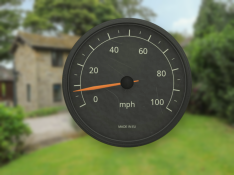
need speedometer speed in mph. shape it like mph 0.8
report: mph 7.5
